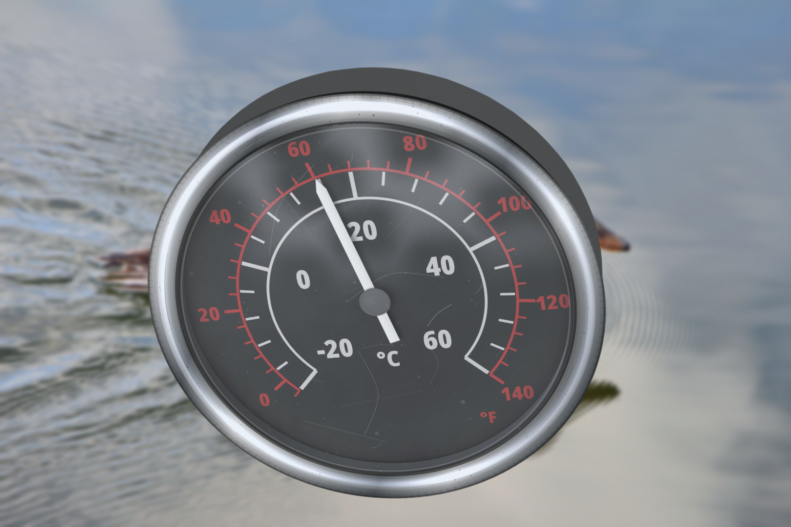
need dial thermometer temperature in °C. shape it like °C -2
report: °C 16
